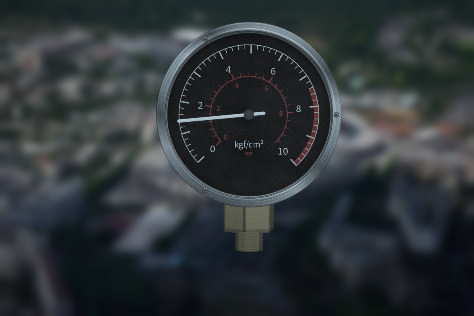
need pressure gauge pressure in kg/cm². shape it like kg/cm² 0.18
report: kg/cm² 1.4
